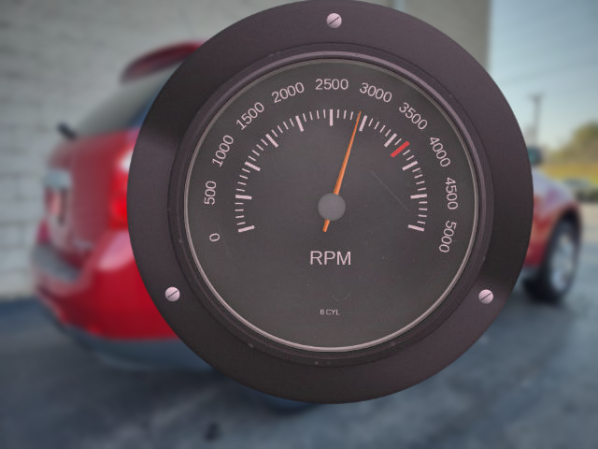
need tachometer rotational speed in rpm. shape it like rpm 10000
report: rpm 2900
